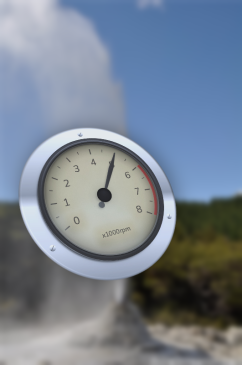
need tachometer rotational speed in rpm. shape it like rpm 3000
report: rpm 5000
